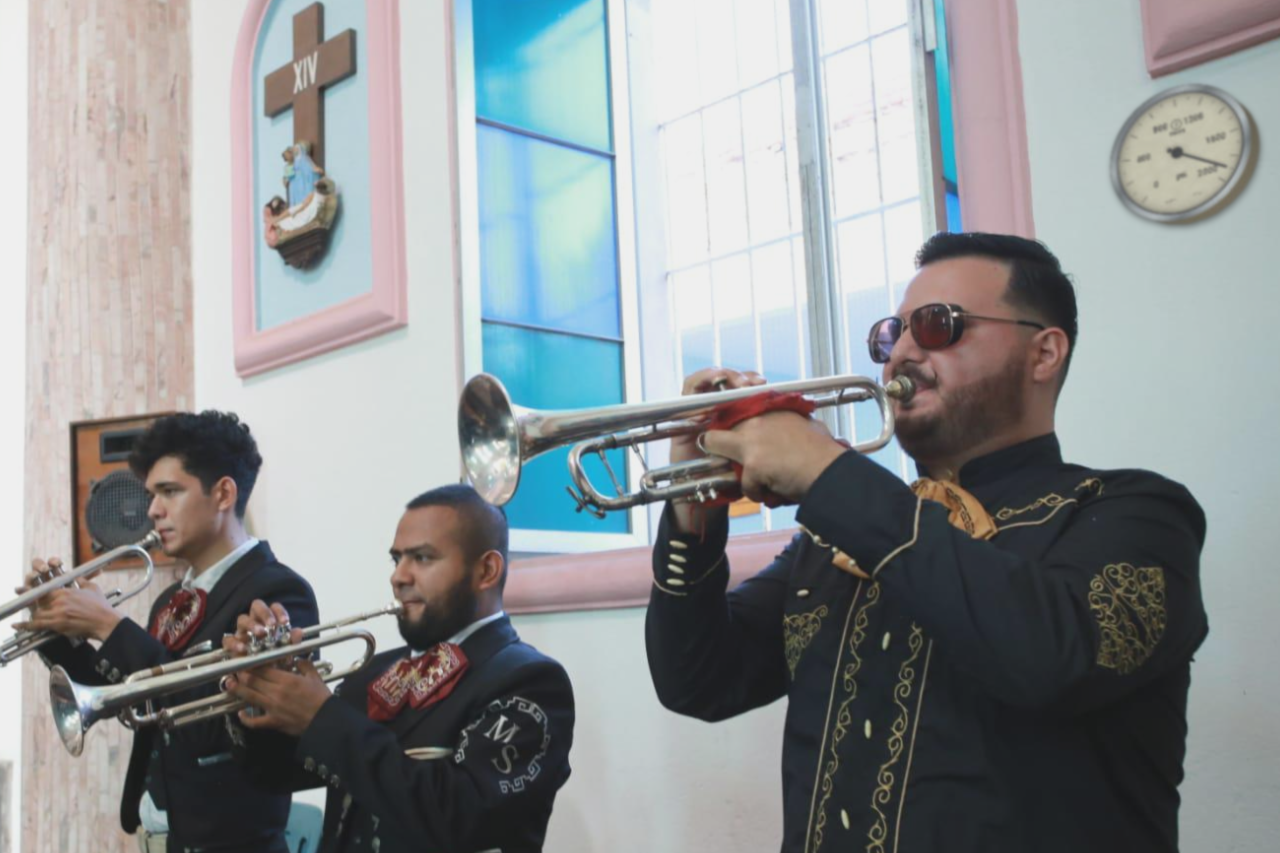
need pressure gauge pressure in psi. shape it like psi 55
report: psi 1900
